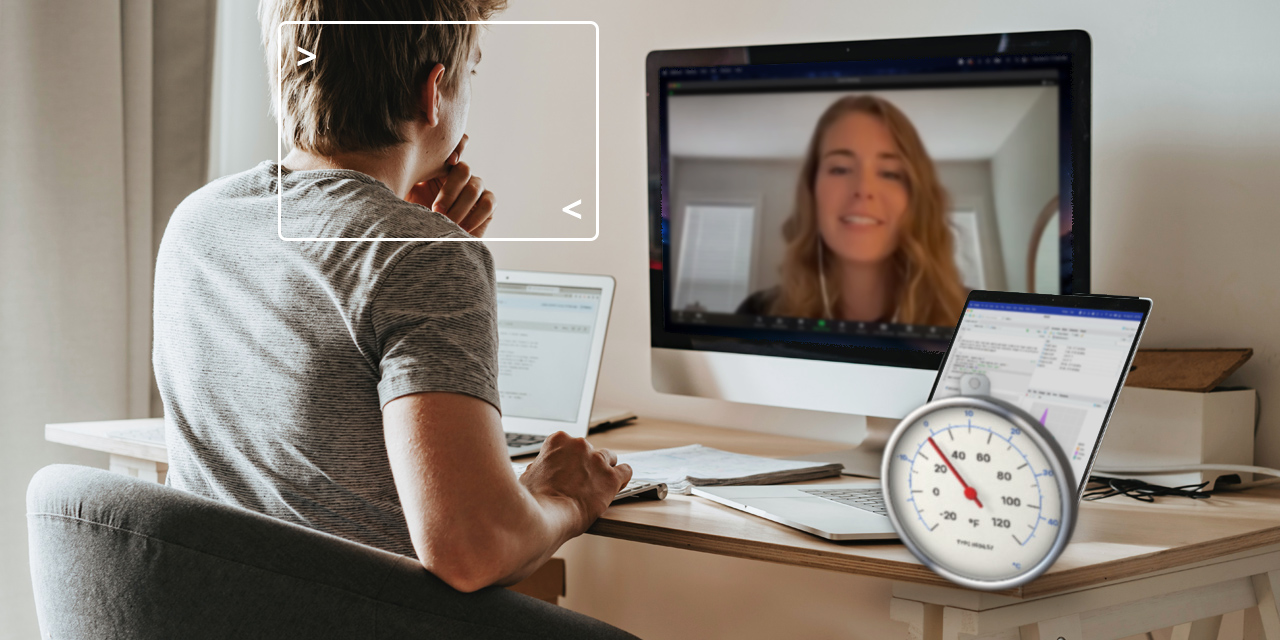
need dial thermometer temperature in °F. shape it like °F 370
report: °F 30
